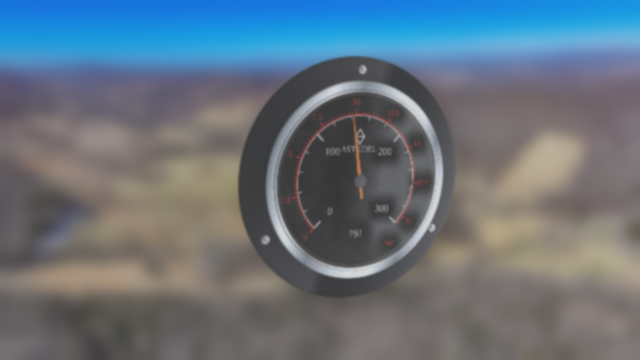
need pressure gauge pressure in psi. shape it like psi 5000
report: psi 140
